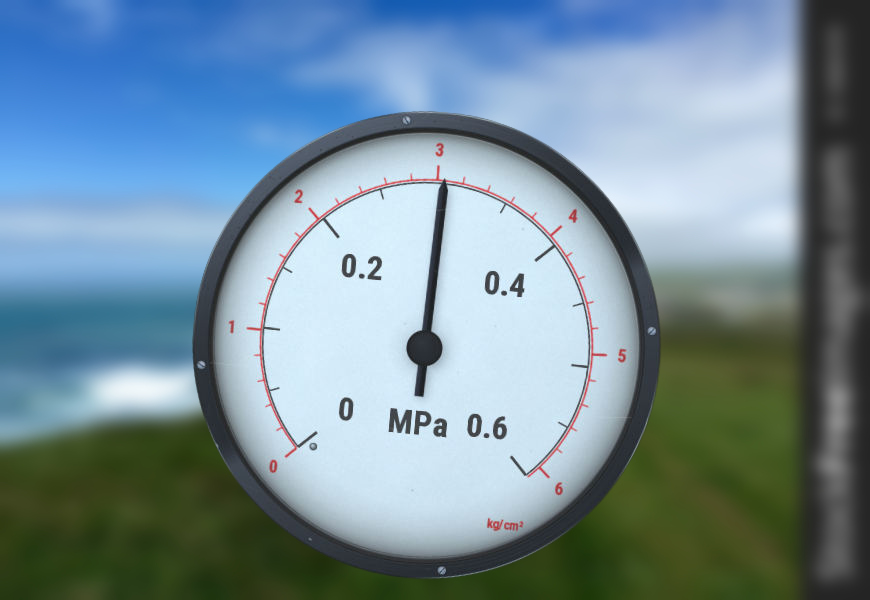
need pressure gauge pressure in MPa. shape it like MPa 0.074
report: MPa 0.3
